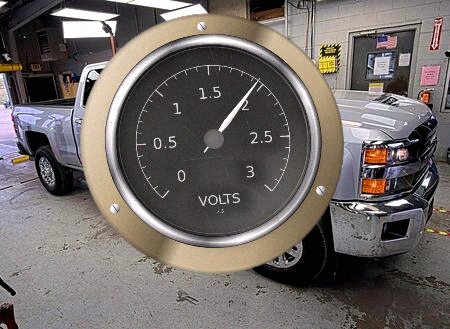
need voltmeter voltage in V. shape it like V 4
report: V 1.95
